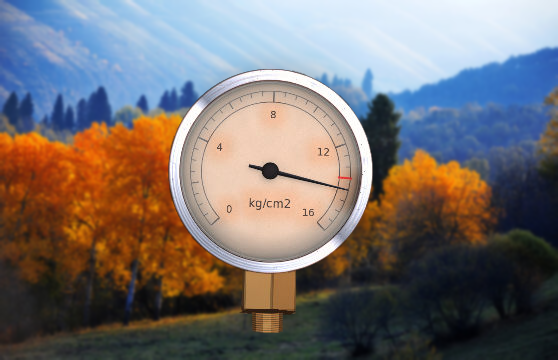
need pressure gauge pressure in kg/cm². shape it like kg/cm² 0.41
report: kg/cm² 14
